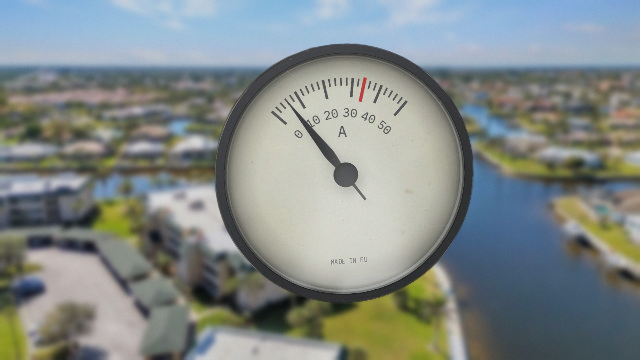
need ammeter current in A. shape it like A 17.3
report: A 6
